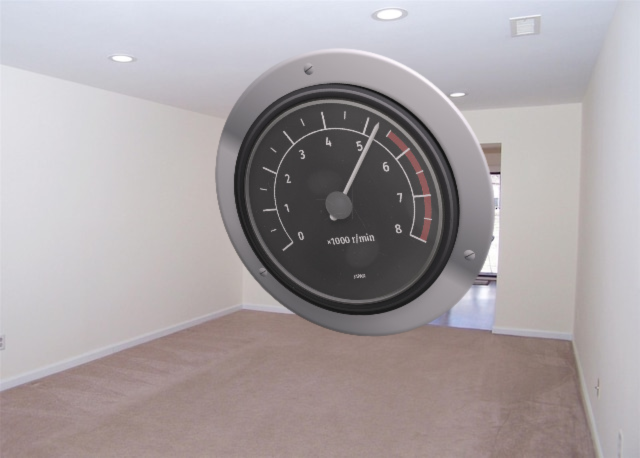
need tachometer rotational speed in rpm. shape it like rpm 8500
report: rpm 5250
